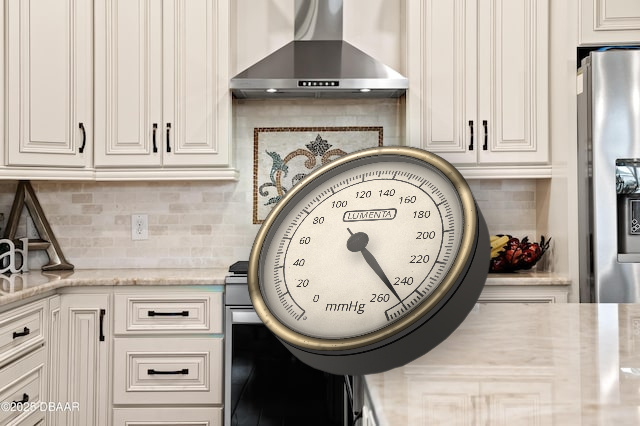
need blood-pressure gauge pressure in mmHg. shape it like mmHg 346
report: mmHg 250
